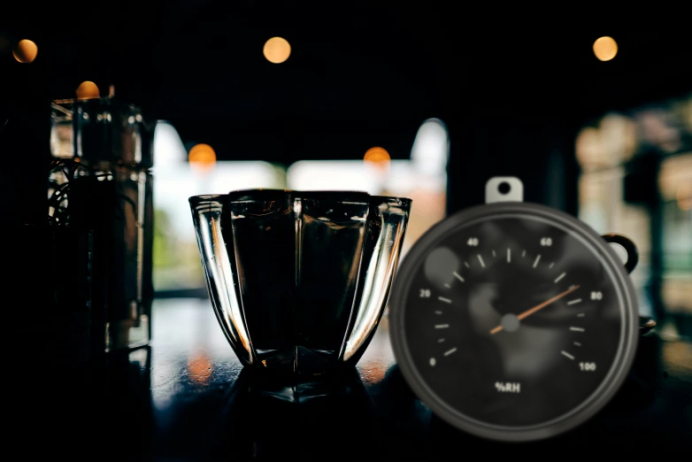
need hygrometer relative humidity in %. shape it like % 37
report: % 75
